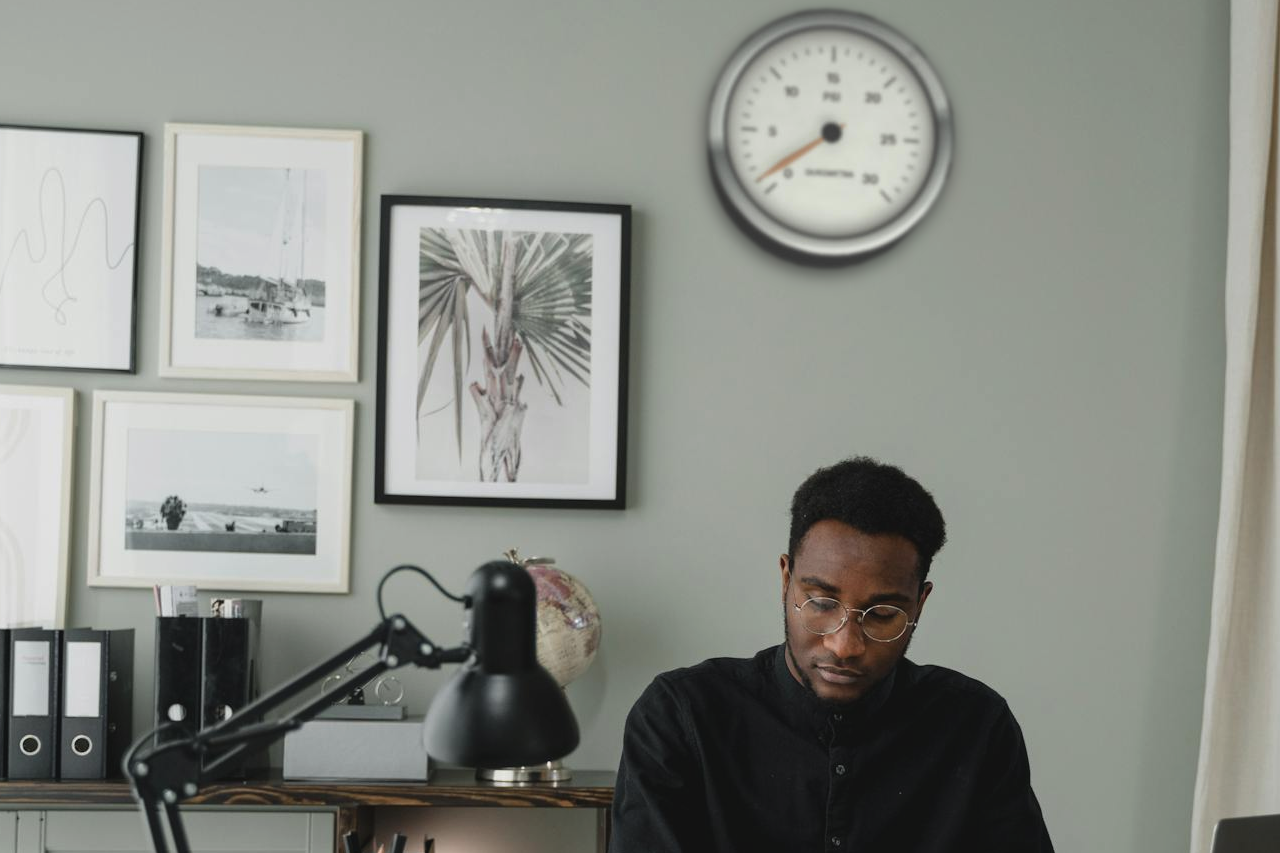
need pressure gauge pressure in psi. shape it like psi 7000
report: psi 1
